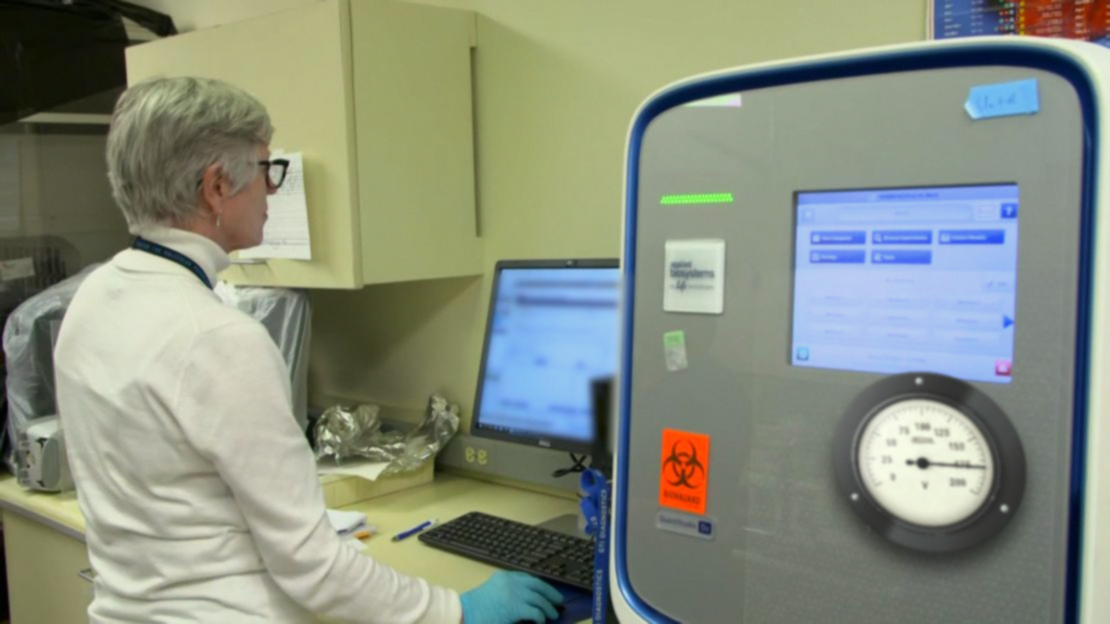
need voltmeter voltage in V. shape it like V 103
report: V 175
